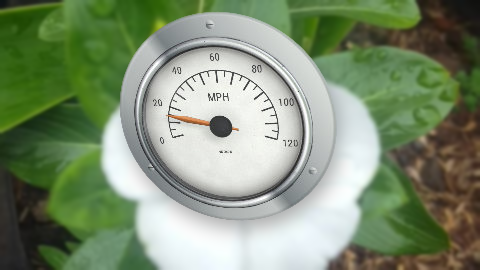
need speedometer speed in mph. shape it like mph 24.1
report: mph 15
